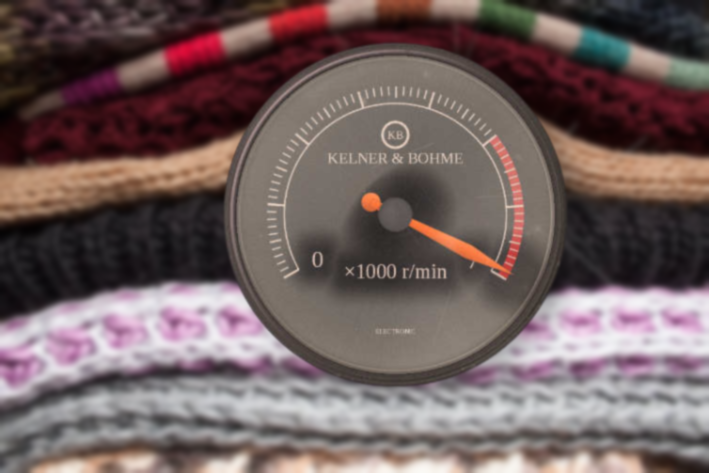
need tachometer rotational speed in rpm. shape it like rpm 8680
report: rpm 6900
